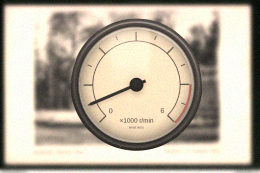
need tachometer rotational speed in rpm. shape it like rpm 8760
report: rpm 500
